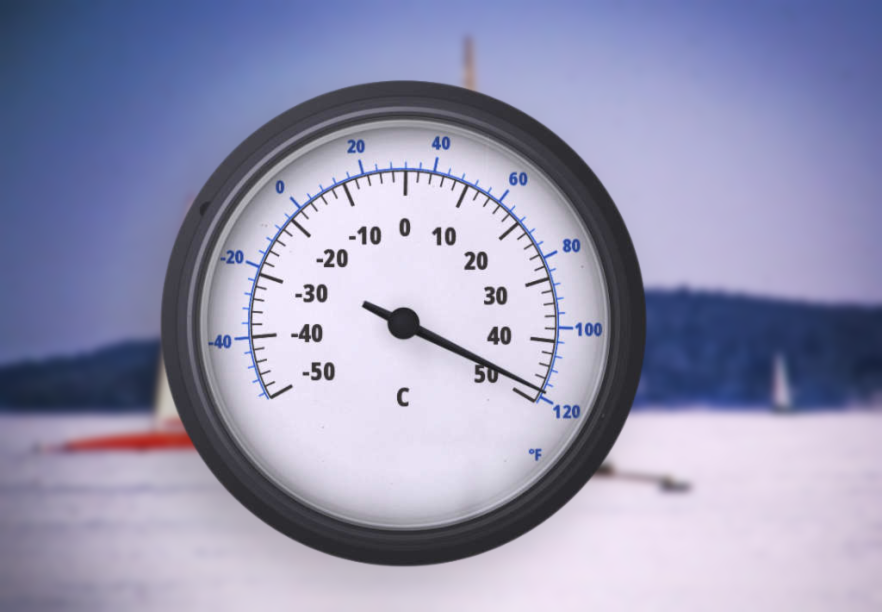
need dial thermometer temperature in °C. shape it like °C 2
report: °C 48
